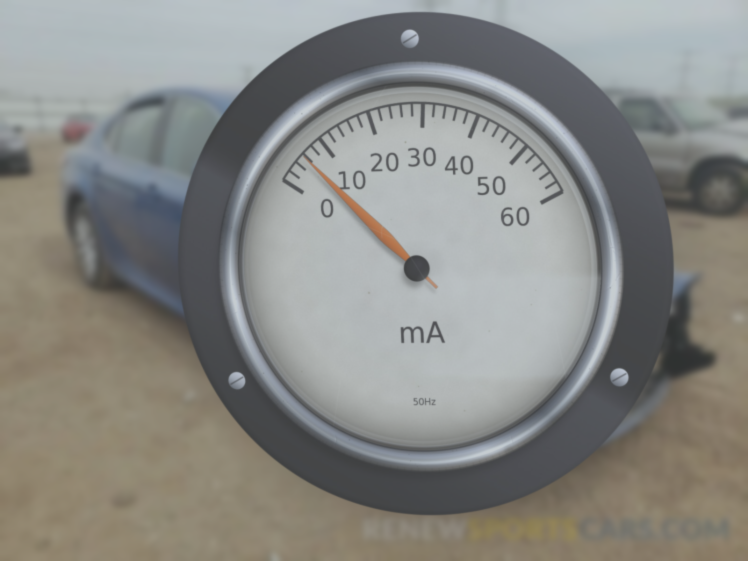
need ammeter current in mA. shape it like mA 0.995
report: mA 6
